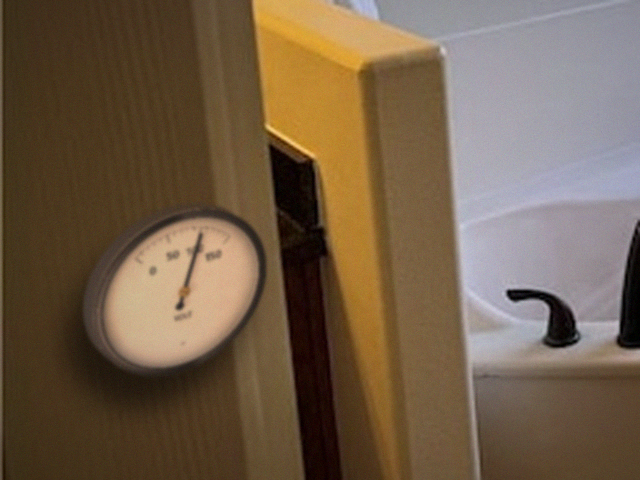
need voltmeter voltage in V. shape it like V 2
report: V 100
